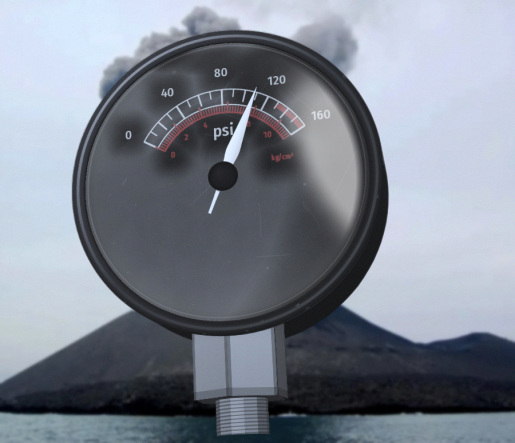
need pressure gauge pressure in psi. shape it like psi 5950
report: psi 110
